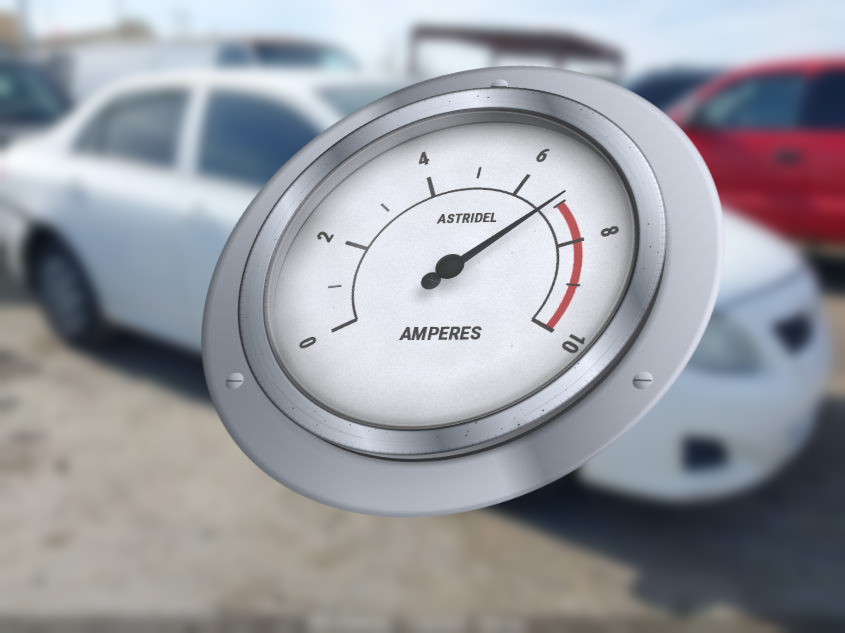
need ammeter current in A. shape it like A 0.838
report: A 7
